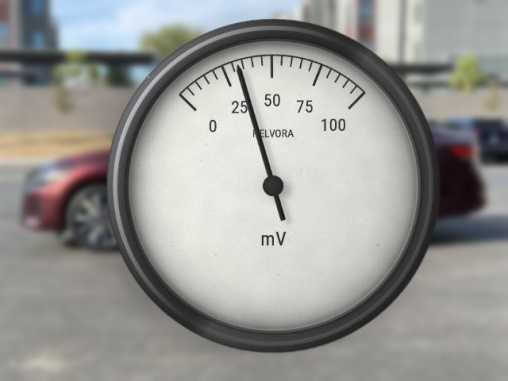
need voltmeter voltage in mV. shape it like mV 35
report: mV 32.5
